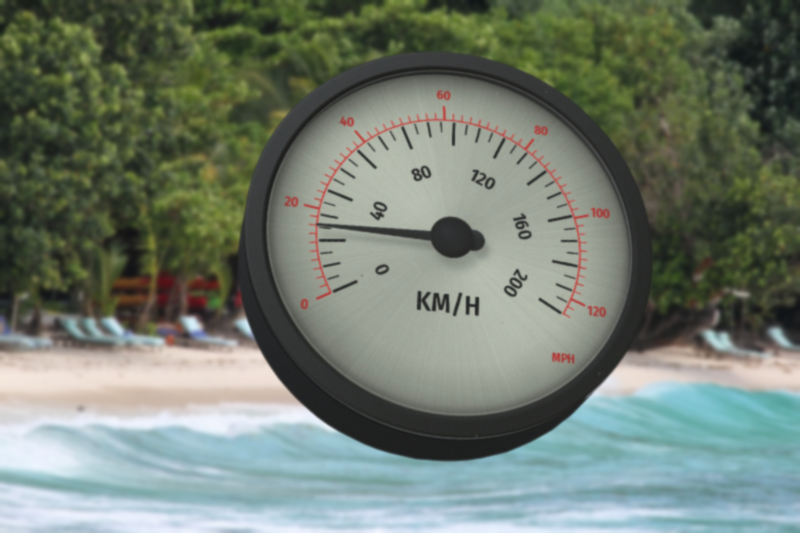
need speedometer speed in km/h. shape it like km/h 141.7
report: km/h 25
